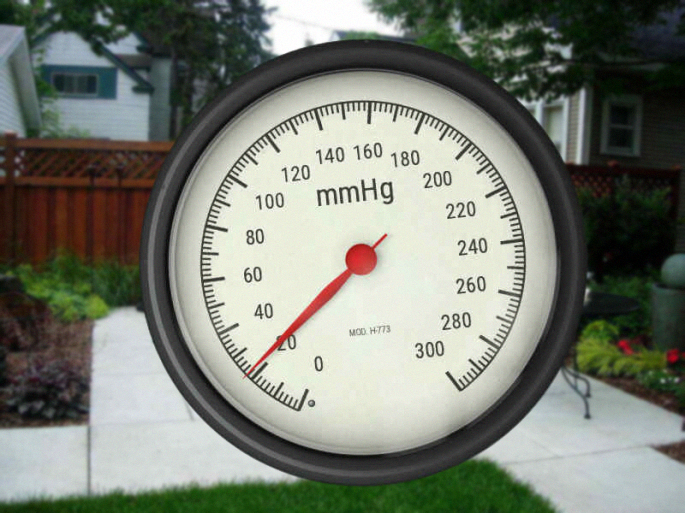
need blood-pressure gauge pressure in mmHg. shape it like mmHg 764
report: mmHg 22
